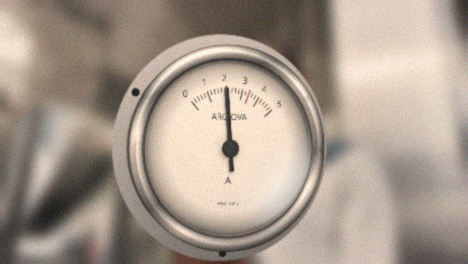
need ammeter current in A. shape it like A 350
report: A 2
